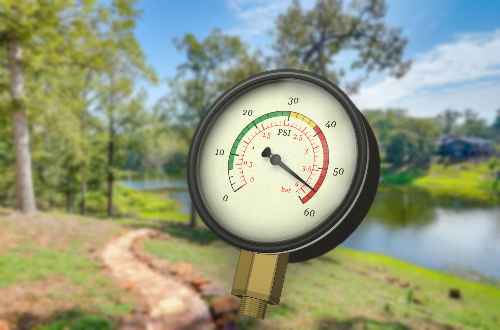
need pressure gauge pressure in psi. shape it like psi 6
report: psi 56
